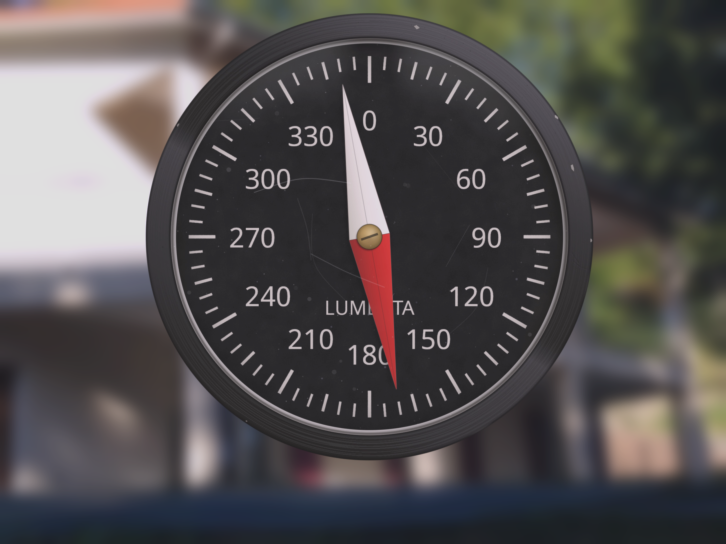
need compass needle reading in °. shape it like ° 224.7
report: ° 170
